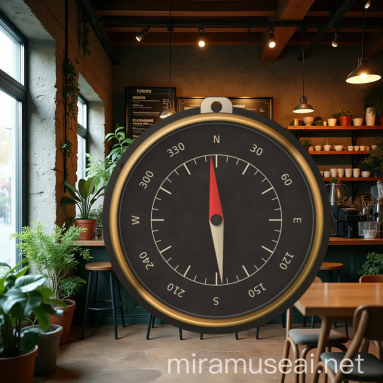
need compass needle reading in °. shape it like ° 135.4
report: ° 355
